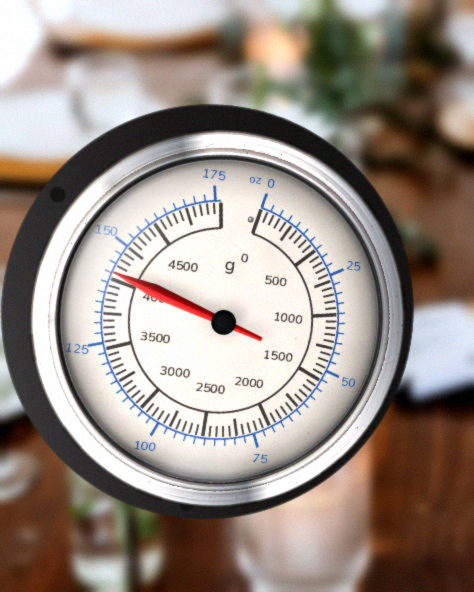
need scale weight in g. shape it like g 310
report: g 4050
